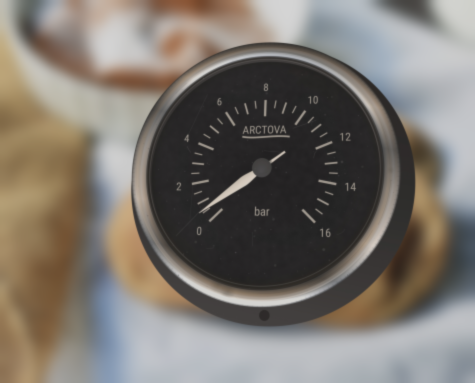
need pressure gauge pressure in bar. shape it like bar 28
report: bar 0.5
